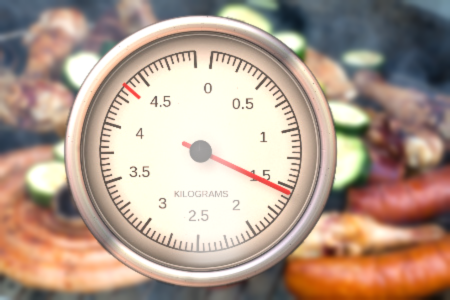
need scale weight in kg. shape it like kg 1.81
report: kg 1.55
